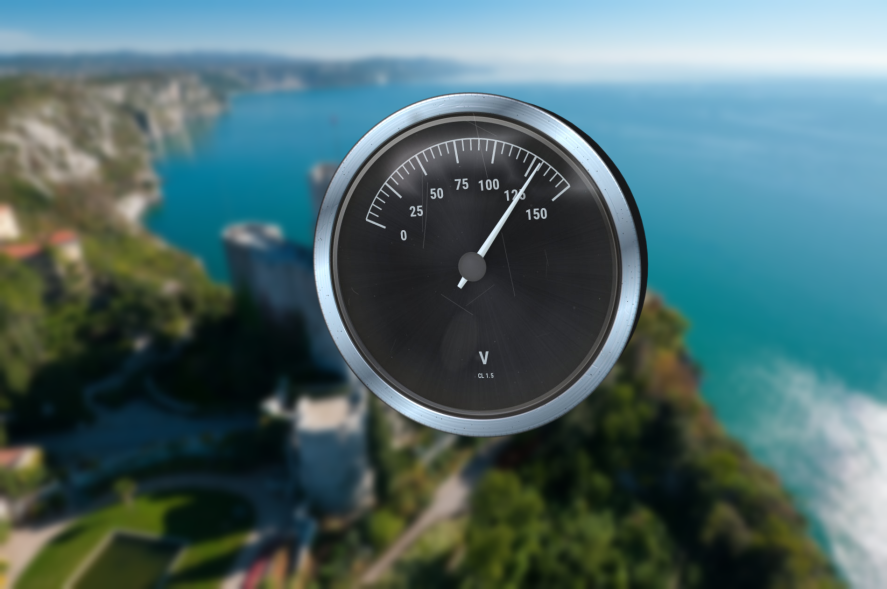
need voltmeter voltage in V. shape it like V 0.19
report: V 130
